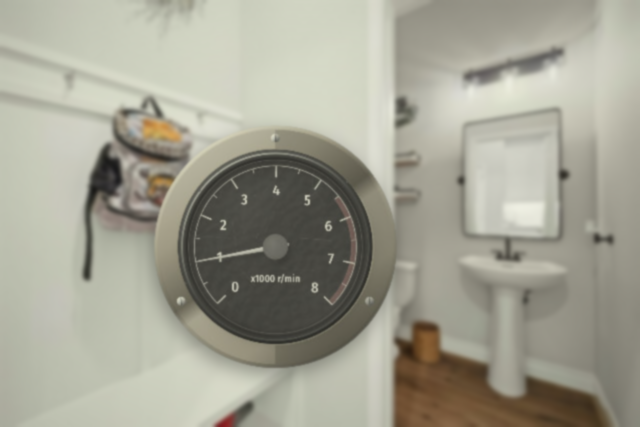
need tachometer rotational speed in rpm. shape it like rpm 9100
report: rpm 1000
